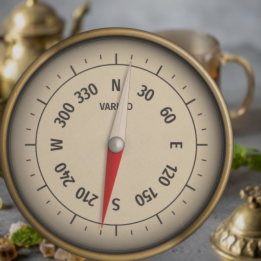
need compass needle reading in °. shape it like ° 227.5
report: ° 190
